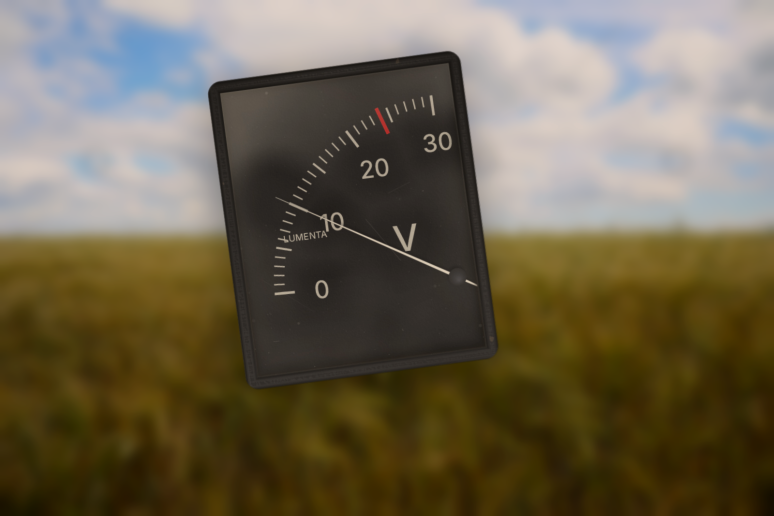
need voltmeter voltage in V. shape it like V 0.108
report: V 10
